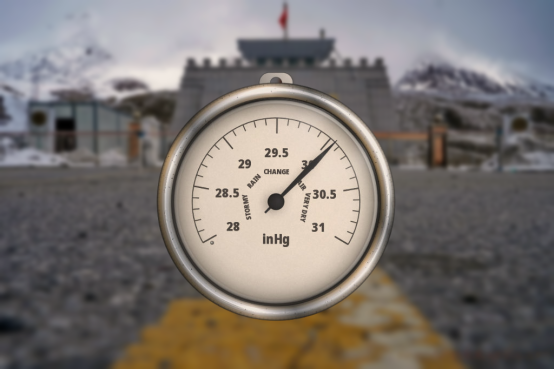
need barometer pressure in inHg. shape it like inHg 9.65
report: inHg 30.05
